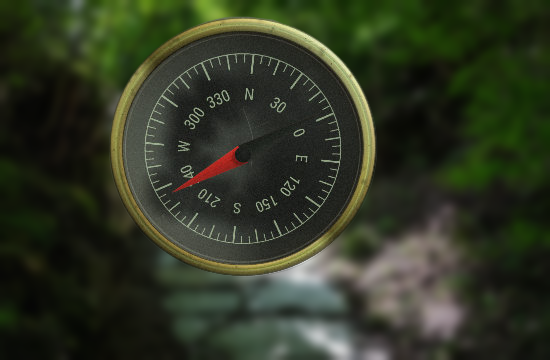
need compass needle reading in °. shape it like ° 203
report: ° 235
